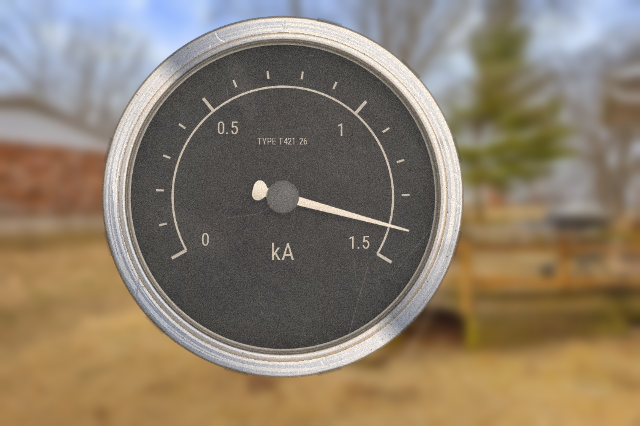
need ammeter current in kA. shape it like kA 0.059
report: kA 1.4
